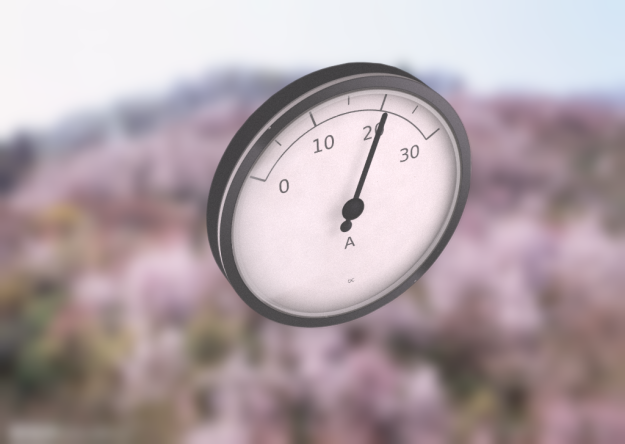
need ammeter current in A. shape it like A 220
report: A 20
